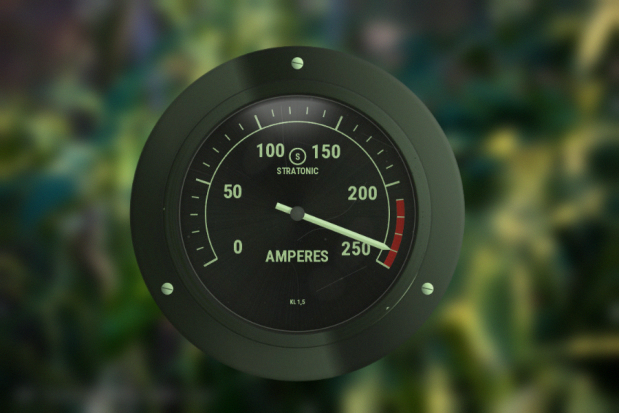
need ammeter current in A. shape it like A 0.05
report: A 240
